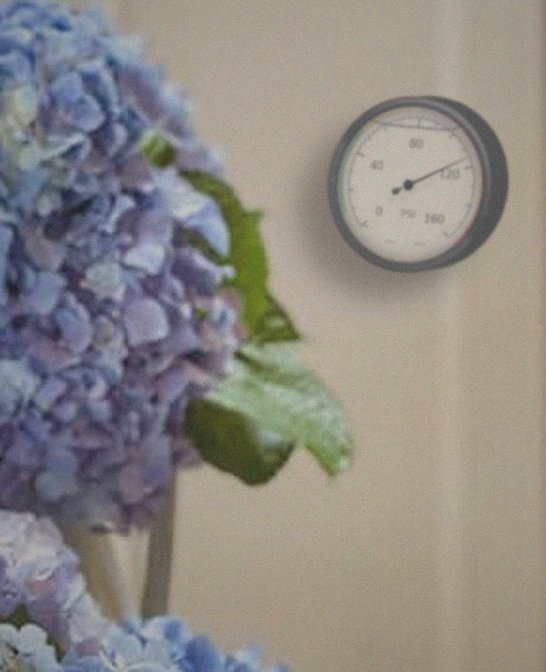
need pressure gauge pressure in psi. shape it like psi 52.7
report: psi 115
